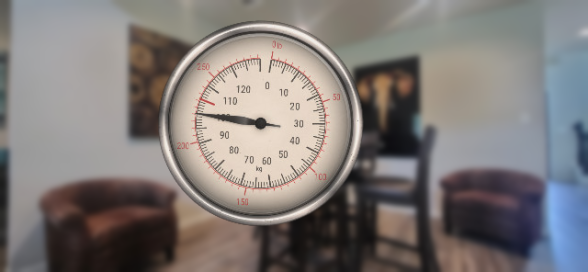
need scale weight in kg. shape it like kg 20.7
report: kg 100
